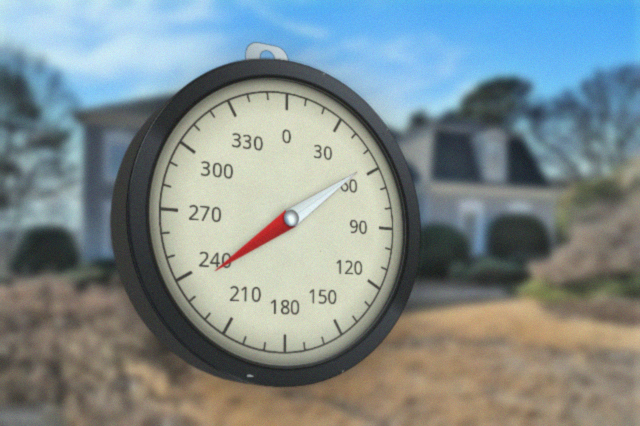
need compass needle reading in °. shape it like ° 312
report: ° 235
